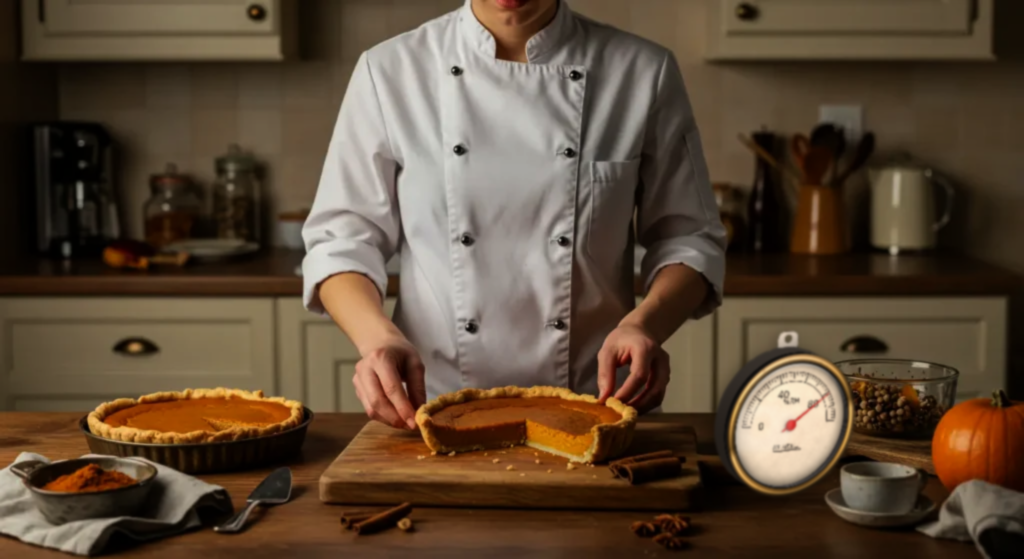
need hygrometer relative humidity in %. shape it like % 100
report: % 80
